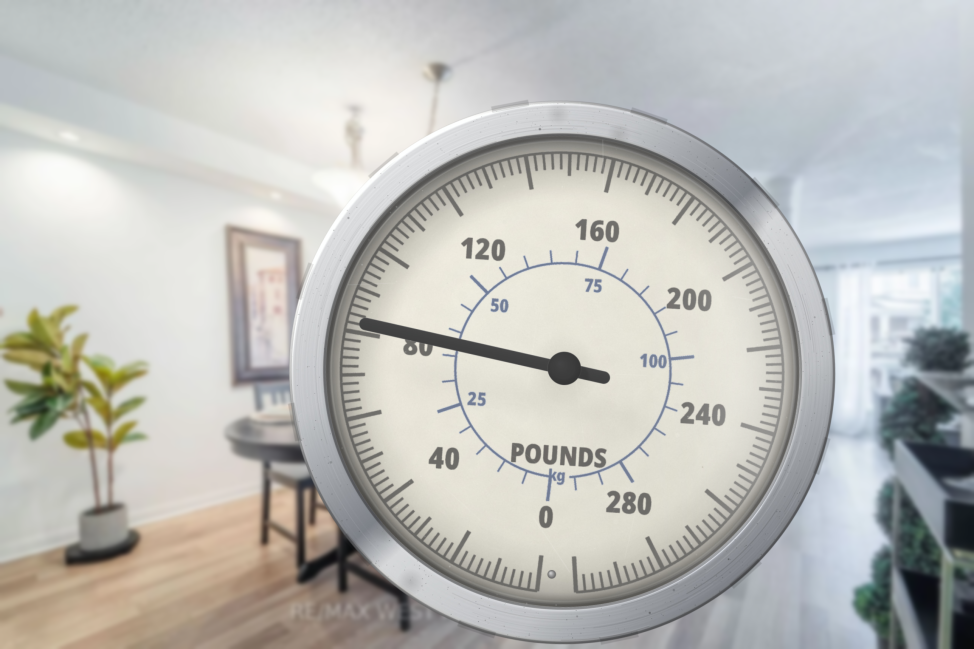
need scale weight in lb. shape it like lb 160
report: lb 82
